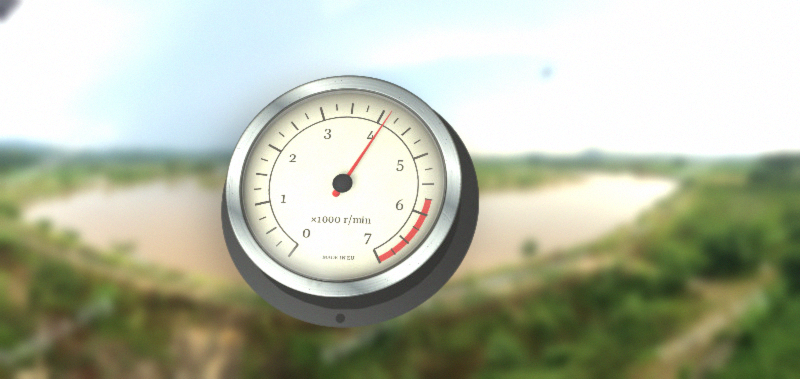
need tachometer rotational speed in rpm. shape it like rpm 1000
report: rpm 4125
